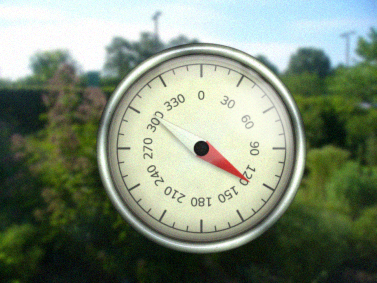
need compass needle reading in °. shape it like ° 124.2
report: ° 125
